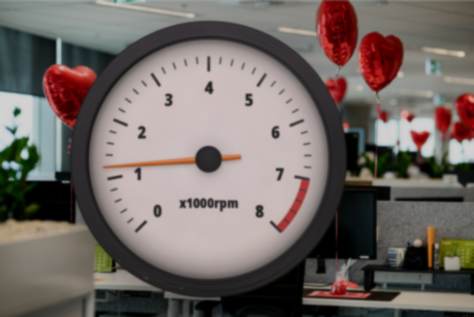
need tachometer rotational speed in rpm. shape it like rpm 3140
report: rpm 1200
